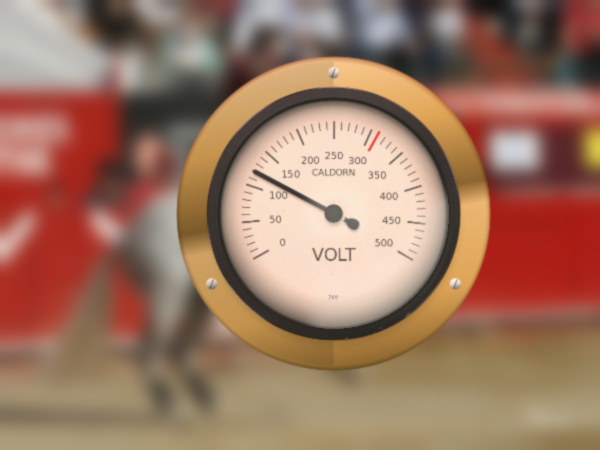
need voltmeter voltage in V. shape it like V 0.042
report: V 120
